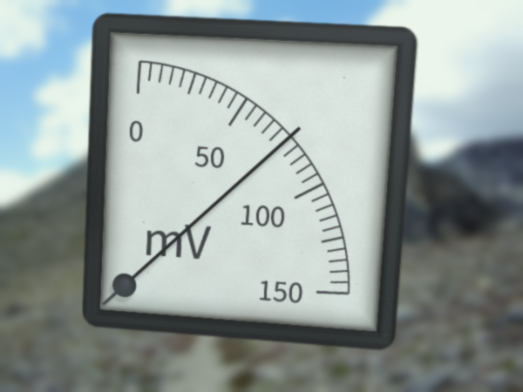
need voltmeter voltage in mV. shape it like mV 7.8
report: mV 75
